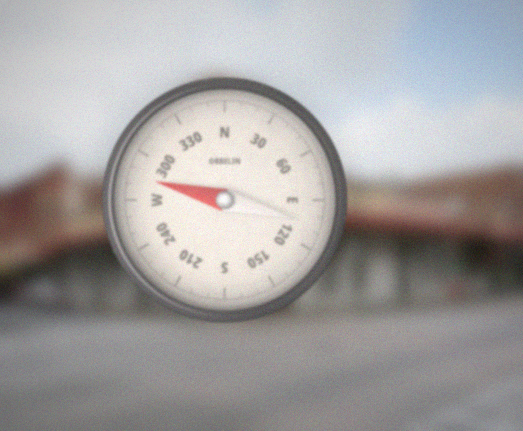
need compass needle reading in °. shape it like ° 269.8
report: ° 285
